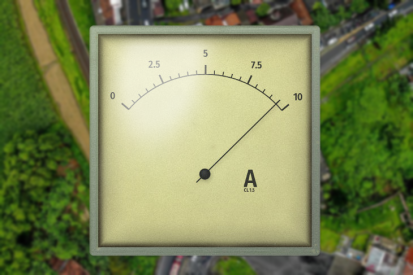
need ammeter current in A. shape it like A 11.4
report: A 9.5
